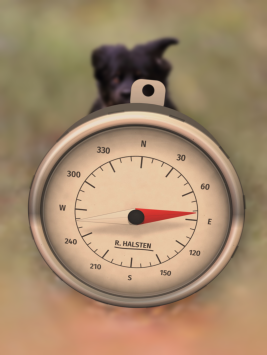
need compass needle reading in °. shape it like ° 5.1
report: ° 80
